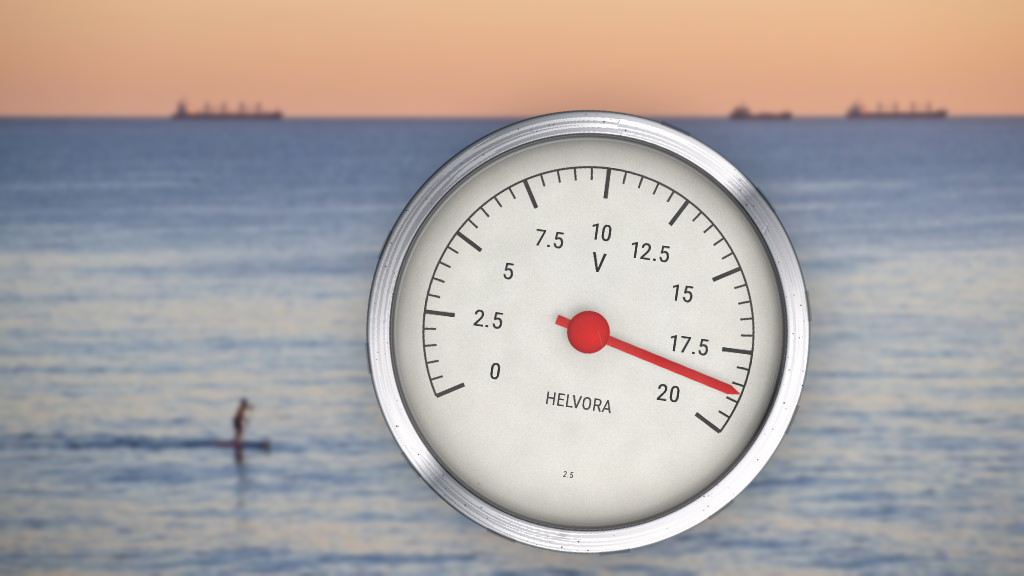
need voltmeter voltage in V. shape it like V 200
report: V 18.75
